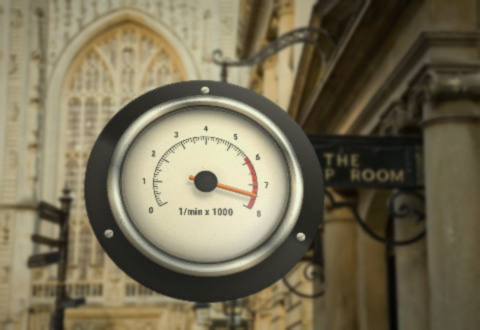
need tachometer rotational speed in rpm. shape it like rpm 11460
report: rpm 7500
